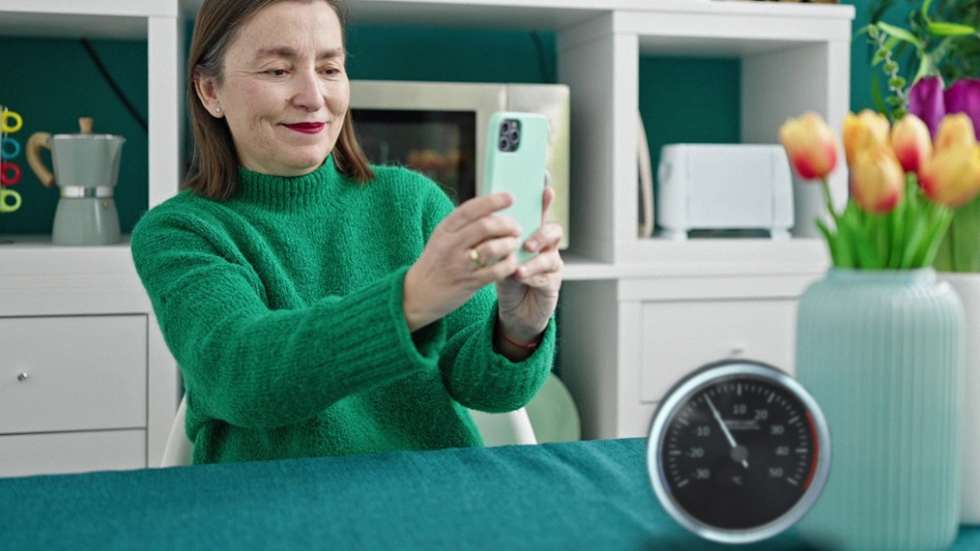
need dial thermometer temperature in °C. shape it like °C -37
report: °C 0
